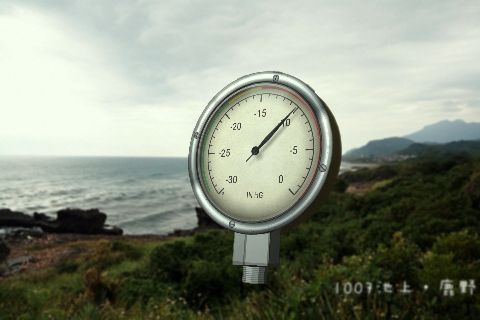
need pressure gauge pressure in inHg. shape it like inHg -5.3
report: inHg -10
